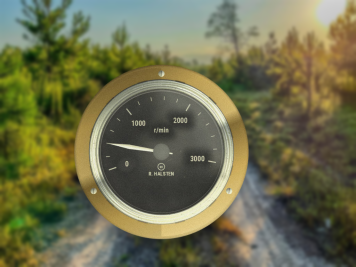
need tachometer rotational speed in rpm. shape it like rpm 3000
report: rpm 400
